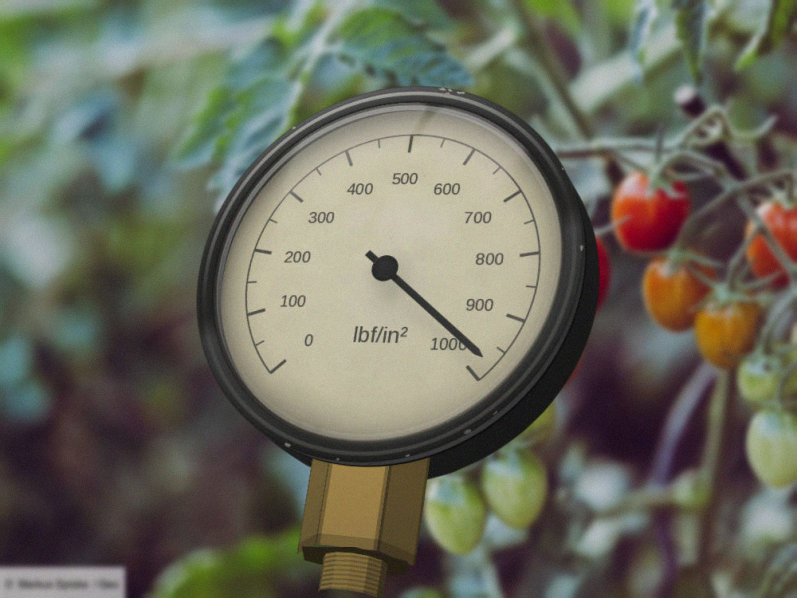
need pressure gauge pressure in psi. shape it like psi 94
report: psi 975
